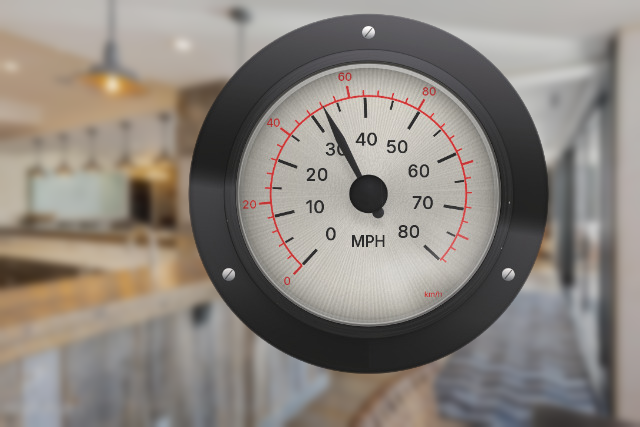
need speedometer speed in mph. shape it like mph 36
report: mph 32.5
